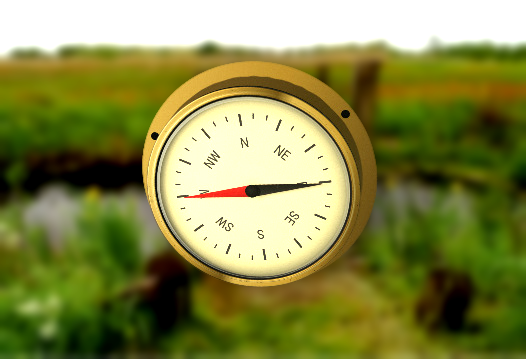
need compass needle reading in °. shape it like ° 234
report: ° 270
